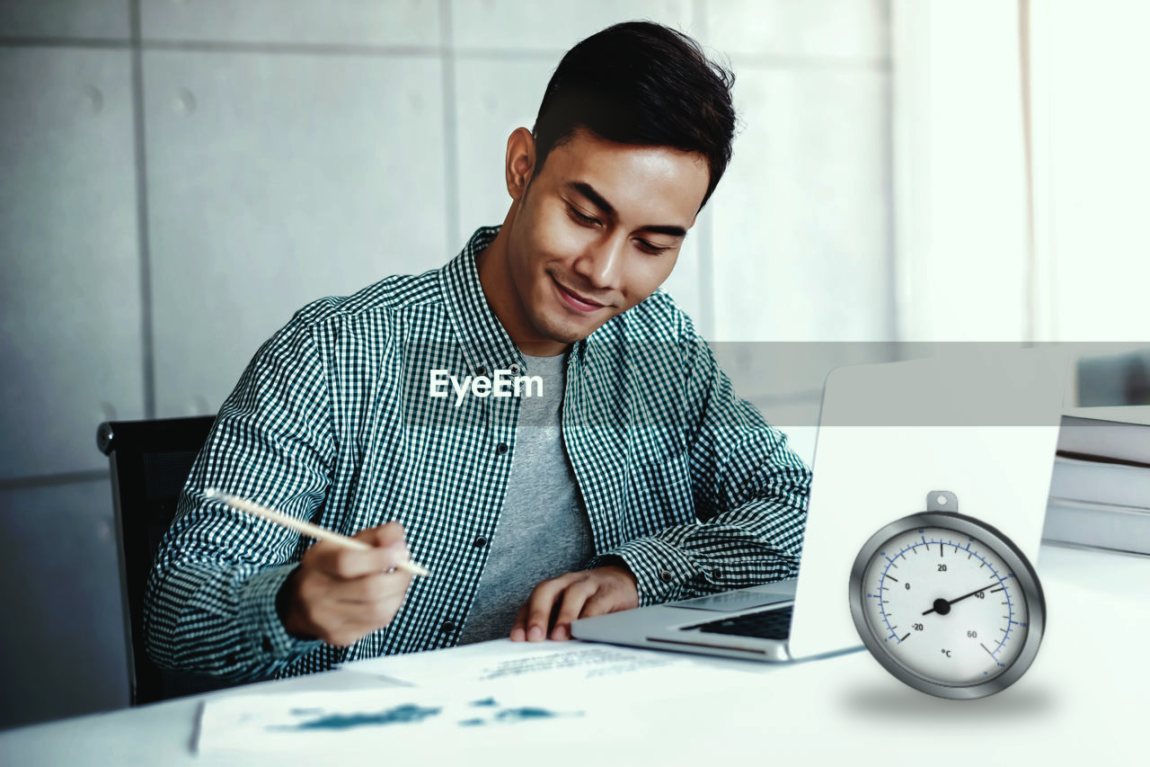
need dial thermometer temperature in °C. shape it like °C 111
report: °C 38
